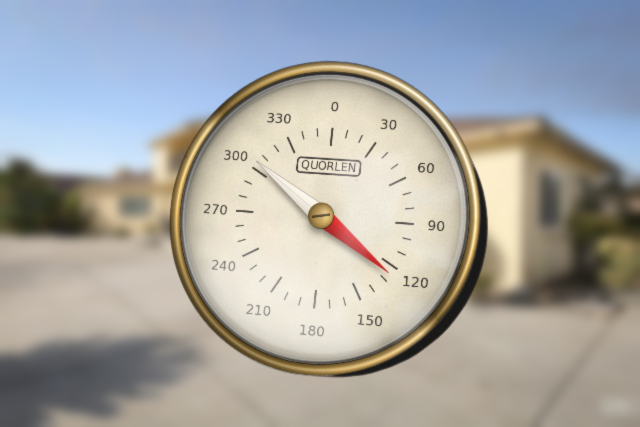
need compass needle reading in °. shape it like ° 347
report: ° 125
